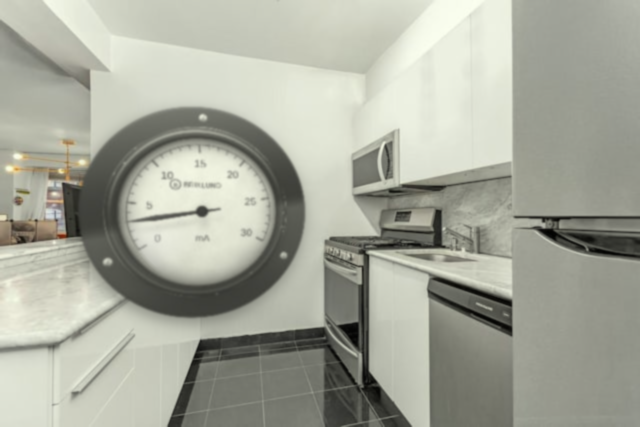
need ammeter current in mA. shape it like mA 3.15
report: mA 3
